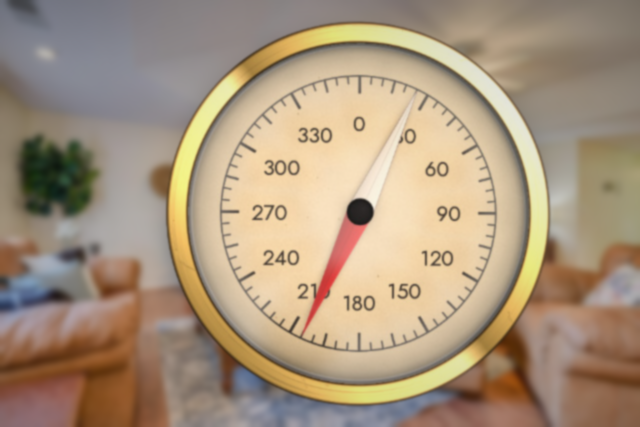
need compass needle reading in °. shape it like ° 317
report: ° 205
